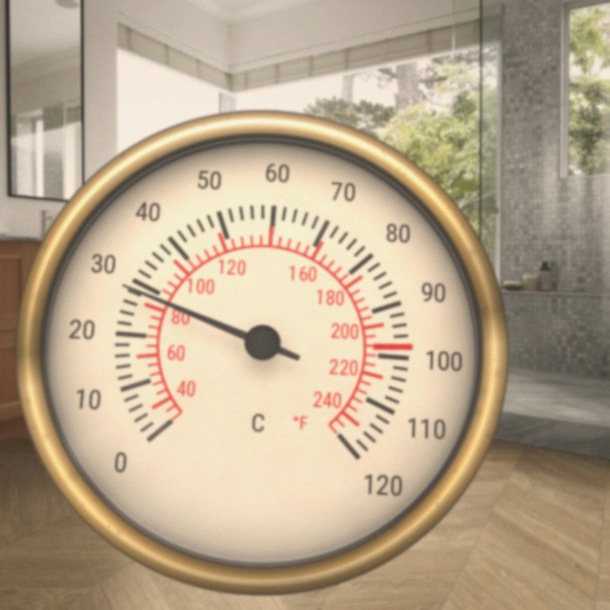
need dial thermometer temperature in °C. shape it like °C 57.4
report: °C 28
